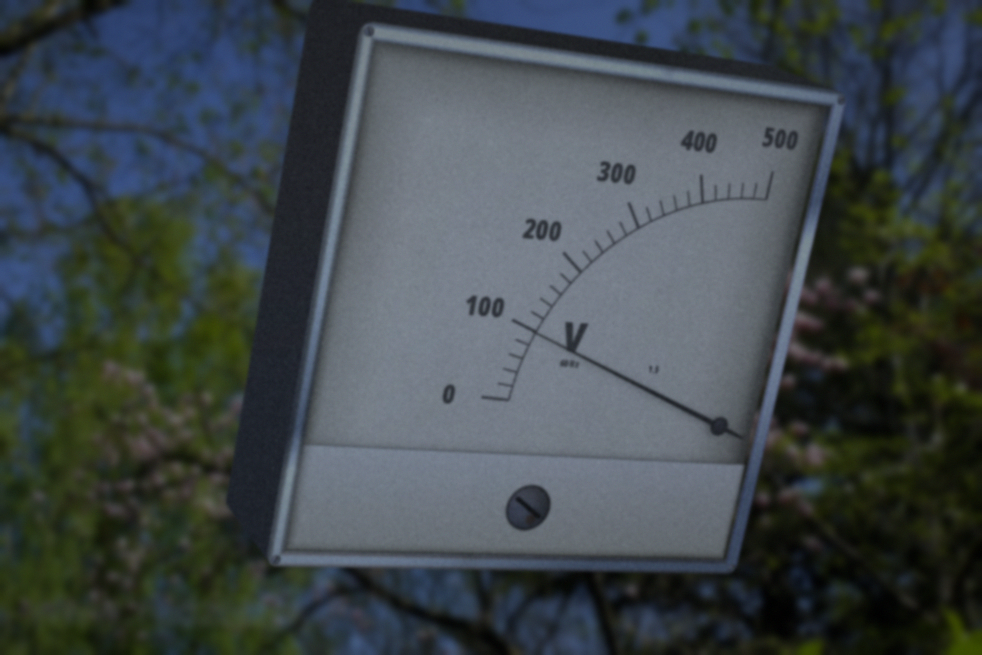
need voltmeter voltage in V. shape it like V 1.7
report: V 100
